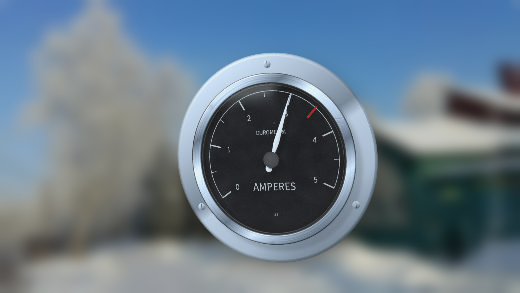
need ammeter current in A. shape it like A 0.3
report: A 3
